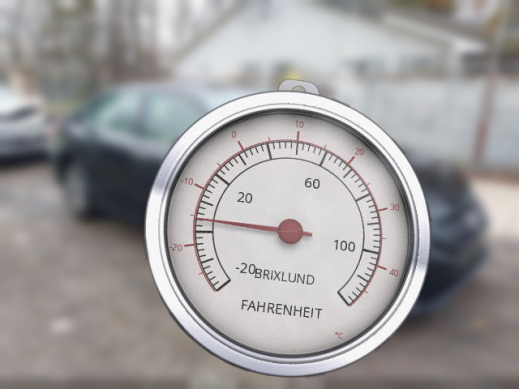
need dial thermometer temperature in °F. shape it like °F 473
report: °F 4
